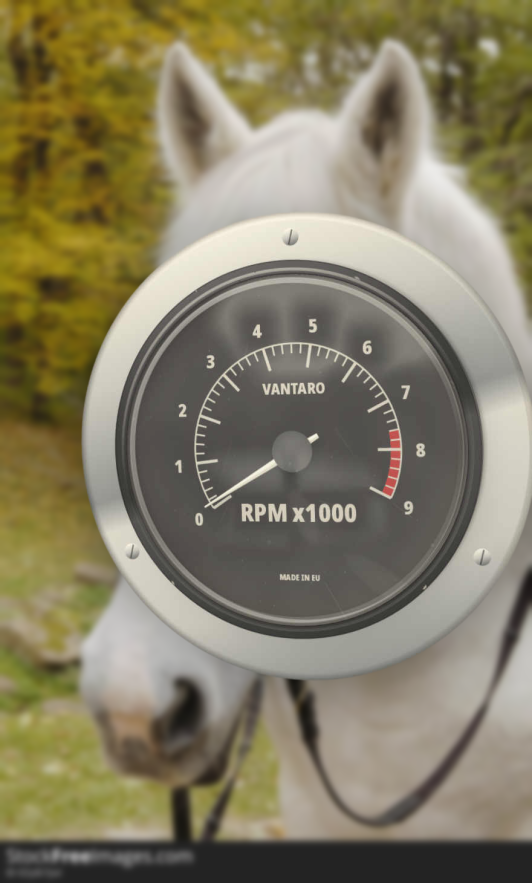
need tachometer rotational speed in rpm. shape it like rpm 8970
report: rpm 100
